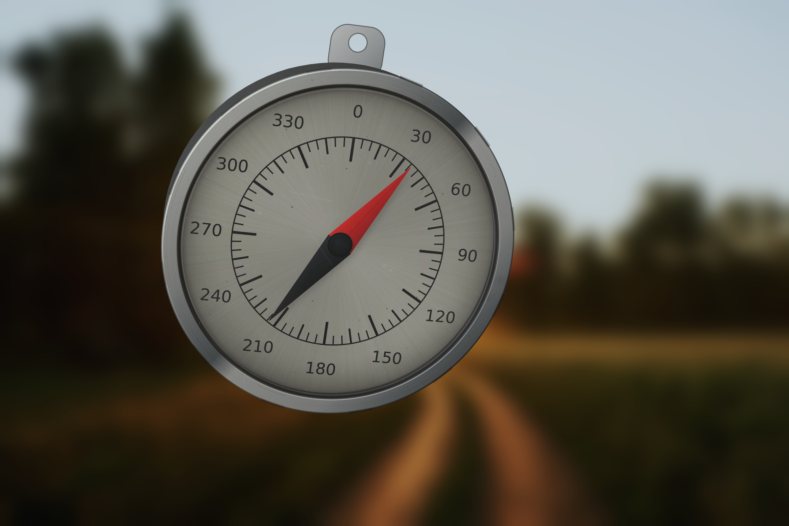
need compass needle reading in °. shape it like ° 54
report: ° 35
